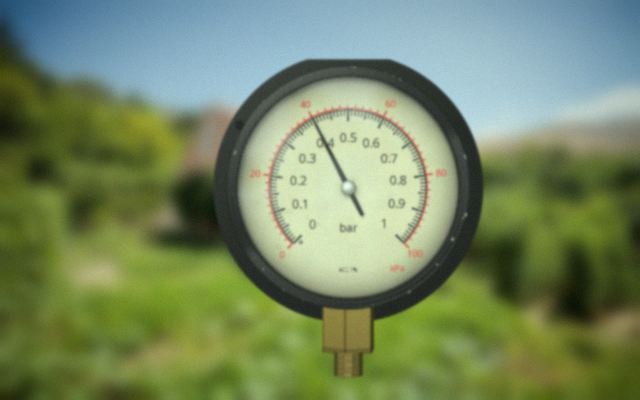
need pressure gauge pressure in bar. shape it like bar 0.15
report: bar 0.4
